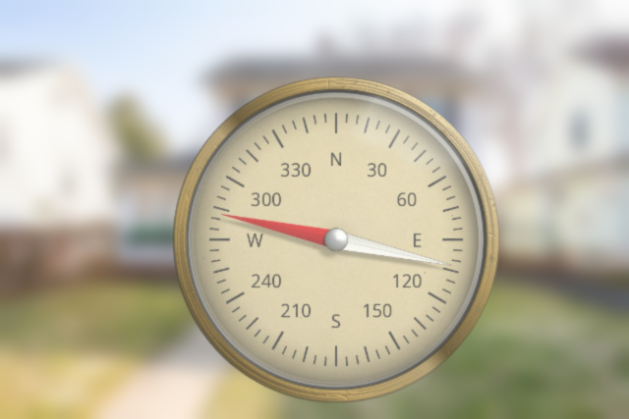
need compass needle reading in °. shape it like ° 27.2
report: ° 282.5
